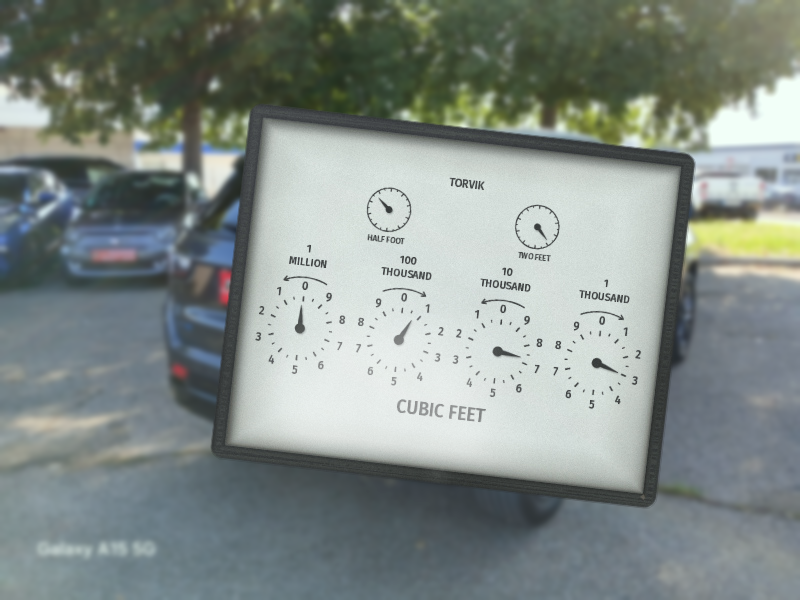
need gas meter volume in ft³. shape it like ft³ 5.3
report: ft³ 7300
